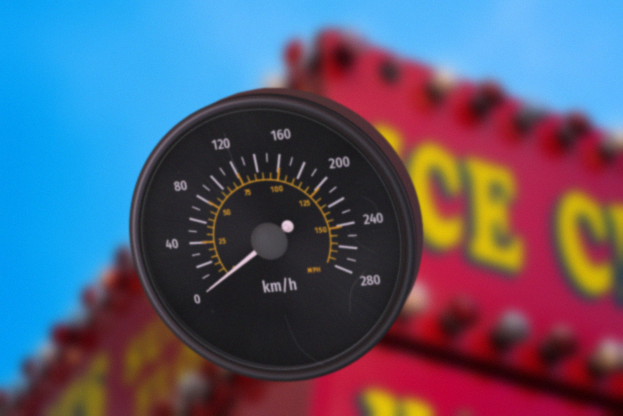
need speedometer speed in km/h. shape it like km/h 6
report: km/h 0
